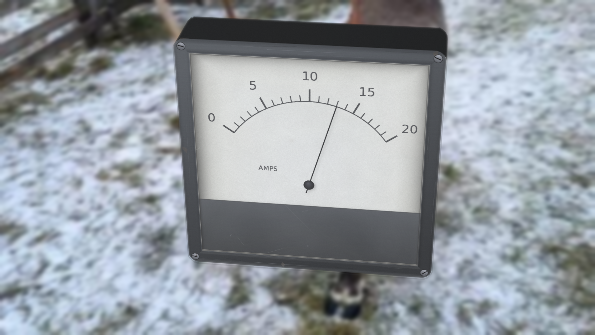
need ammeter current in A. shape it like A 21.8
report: A 13
